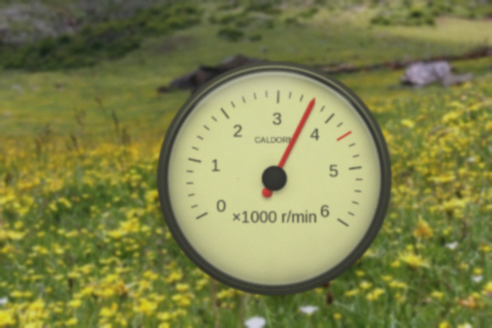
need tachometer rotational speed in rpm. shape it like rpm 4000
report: rpm 3600
